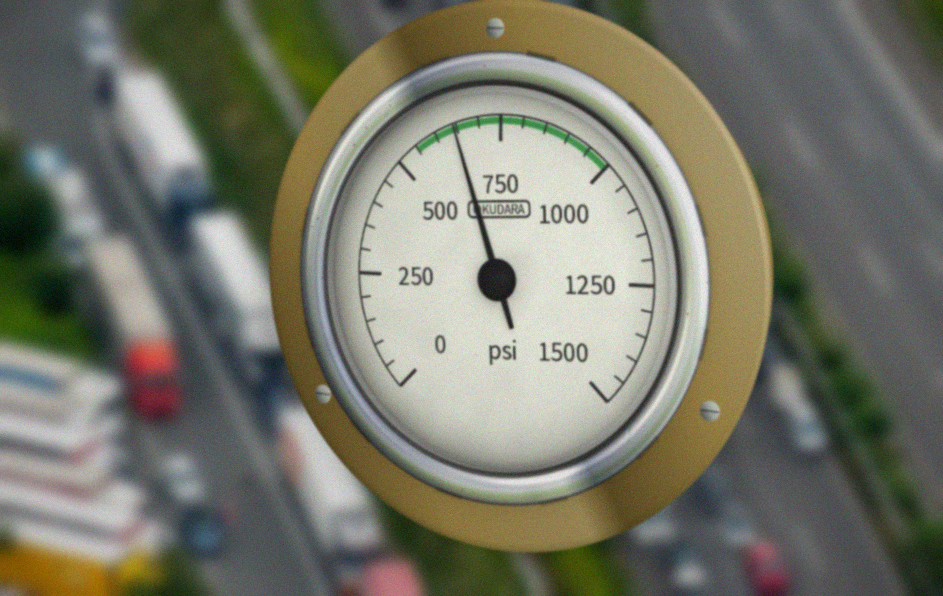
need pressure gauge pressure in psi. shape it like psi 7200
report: psi 650
